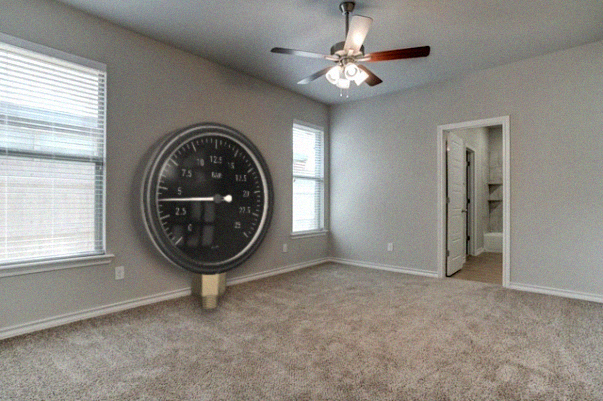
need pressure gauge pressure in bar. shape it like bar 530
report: bar 4
